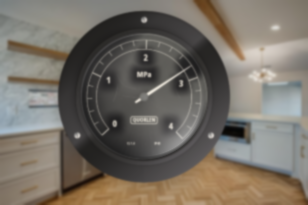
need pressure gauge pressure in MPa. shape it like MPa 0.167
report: MPa 2.8
